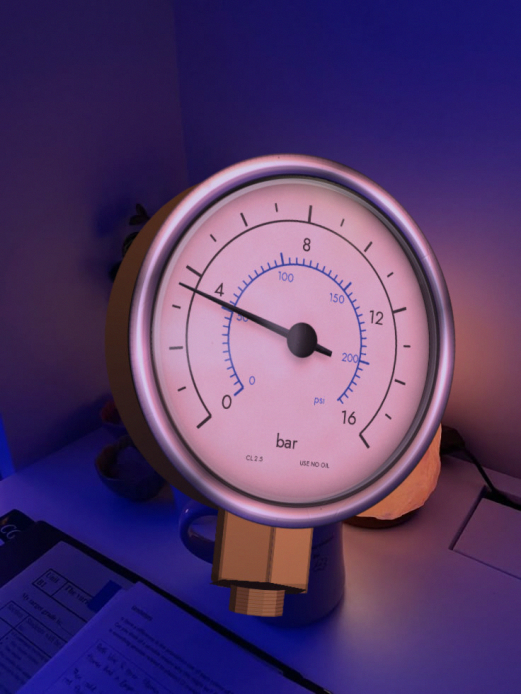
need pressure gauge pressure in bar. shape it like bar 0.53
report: bar 3.5
